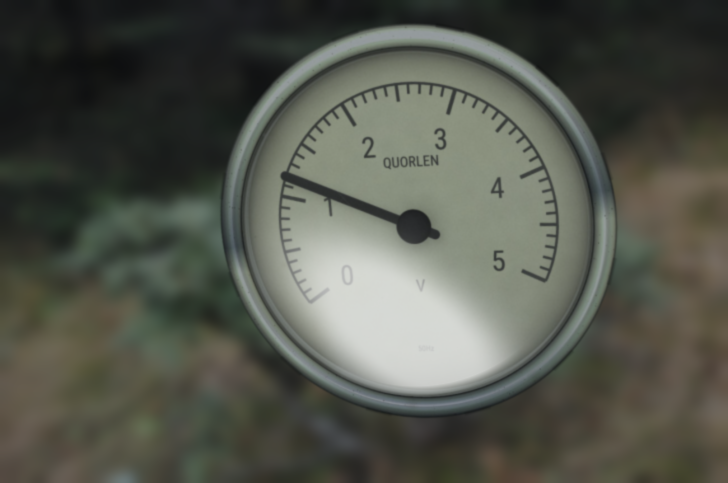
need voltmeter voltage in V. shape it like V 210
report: V 1.2
